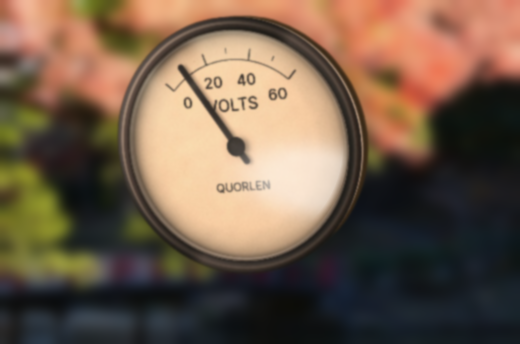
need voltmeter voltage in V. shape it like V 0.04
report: V 10
